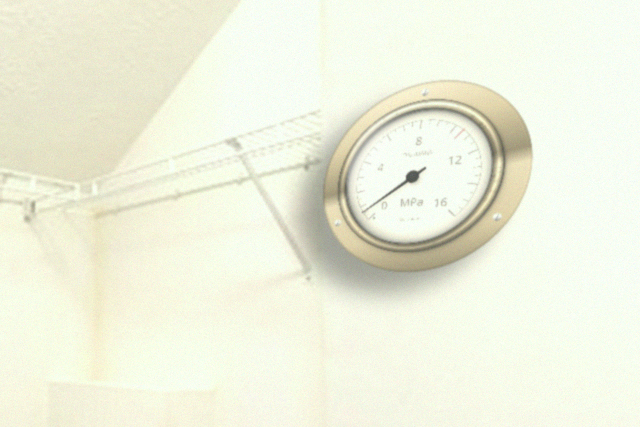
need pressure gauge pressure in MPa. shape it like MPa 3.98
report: MPa 0.5
